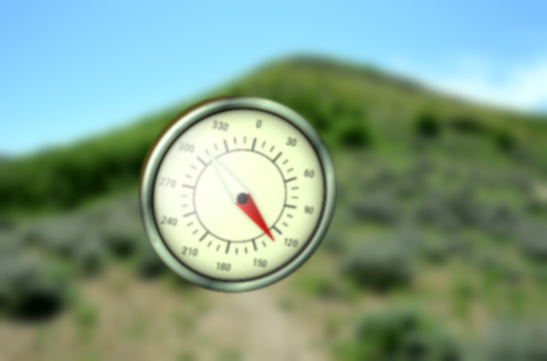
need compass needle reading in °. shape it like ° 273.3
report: ° 130
